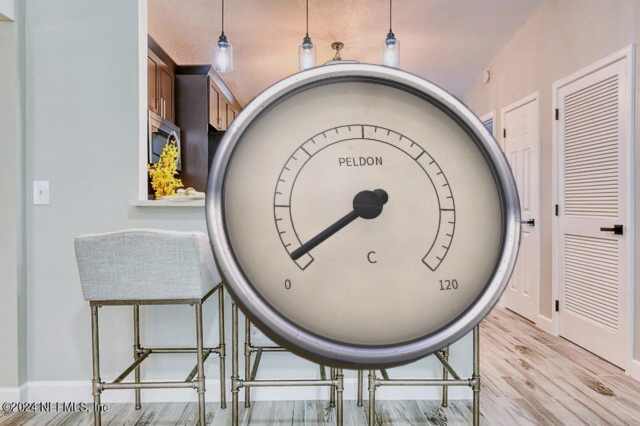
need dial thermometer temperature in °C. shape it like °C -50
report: °C 4
